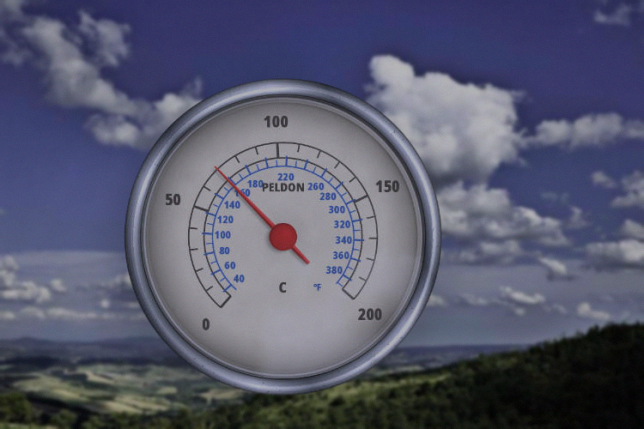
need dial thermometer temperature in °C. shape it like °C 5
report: °C 70
